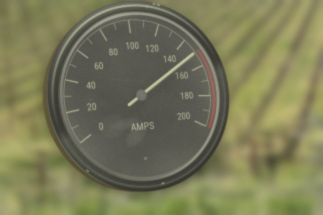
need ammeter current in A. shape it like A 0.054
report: A 150
